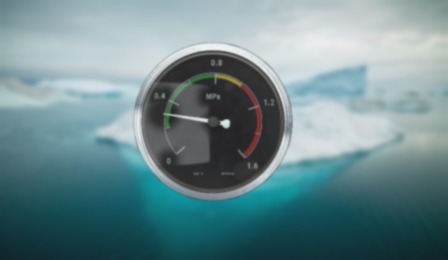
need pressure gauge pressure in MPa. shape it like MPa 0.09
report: MPa 0.3
